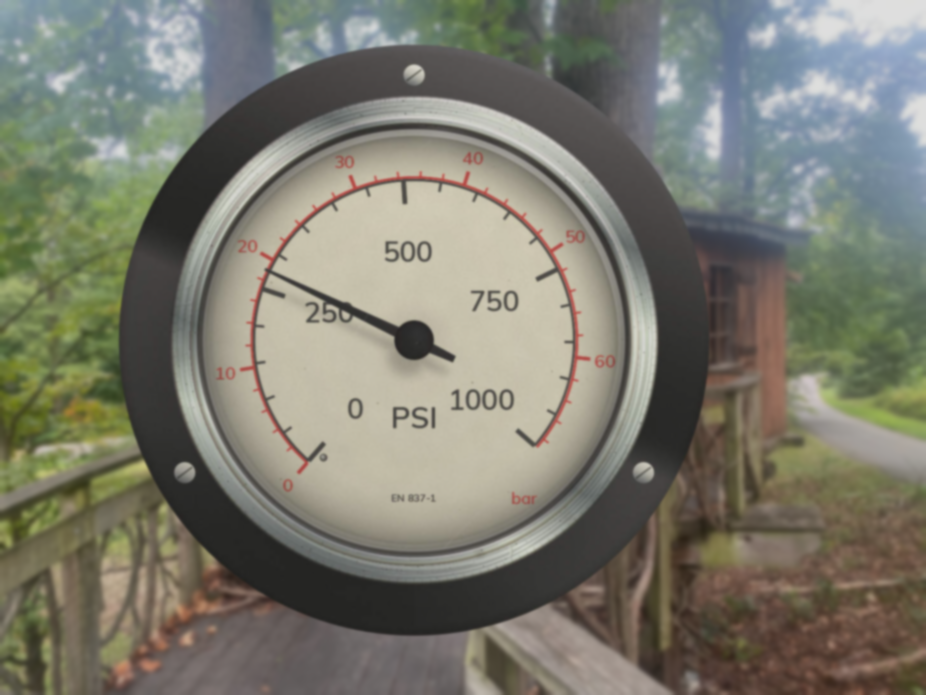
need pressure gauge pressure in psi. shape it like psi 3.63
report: psi 275
